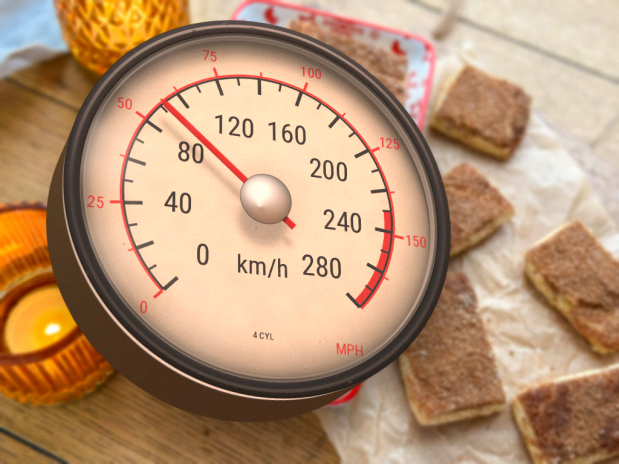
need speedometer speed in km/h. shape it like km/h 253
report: km/h 90
